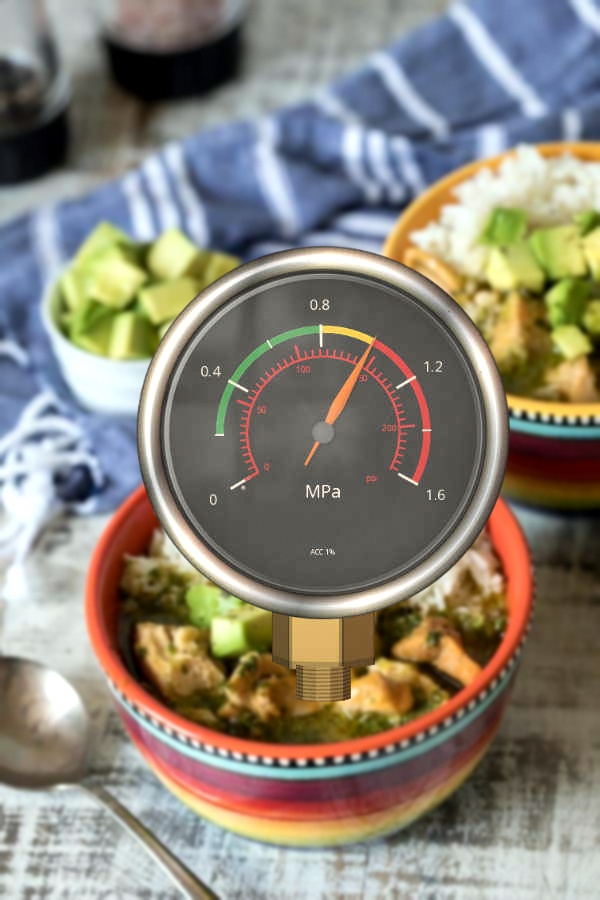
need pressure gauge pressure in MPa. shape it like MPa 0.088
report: MPa 1
